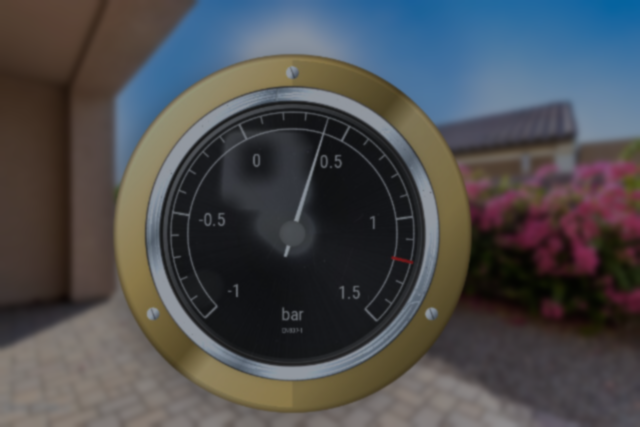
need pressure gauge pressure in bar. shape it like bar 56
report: bar 0.4
